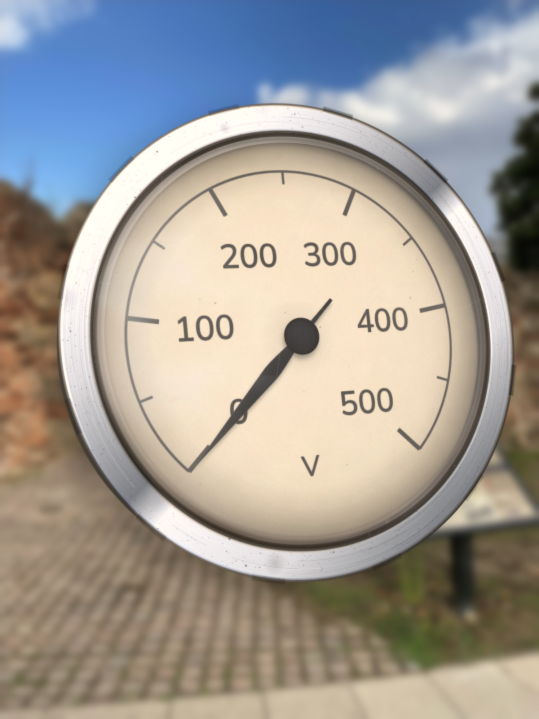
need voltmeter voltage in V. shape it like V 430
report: V 0
